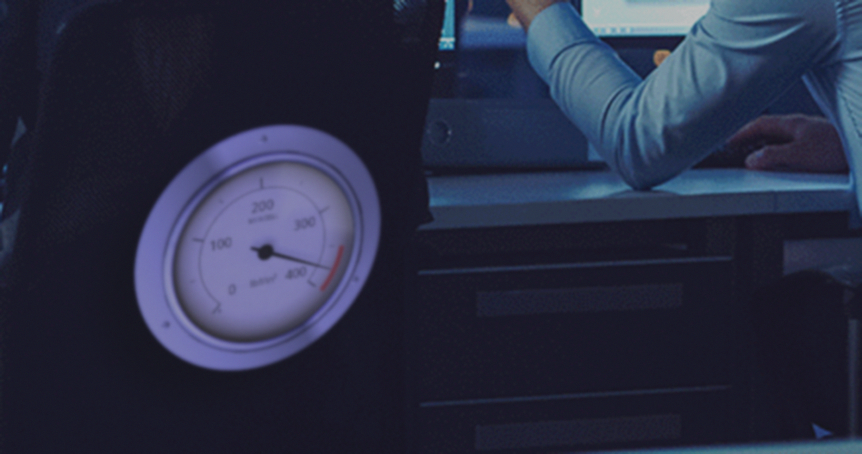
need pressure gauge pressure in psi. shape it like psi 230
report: psi 375
